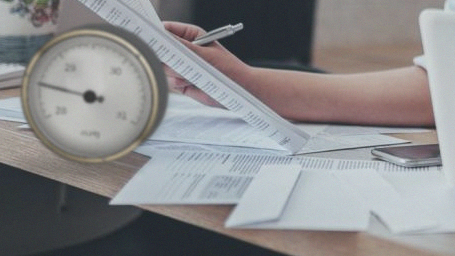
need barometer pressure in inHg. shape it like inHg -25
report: inHg 28.5
